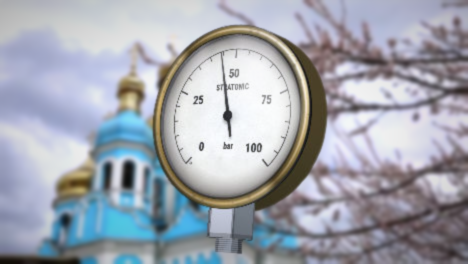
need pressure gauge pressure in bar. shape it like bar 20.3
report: bar 45
